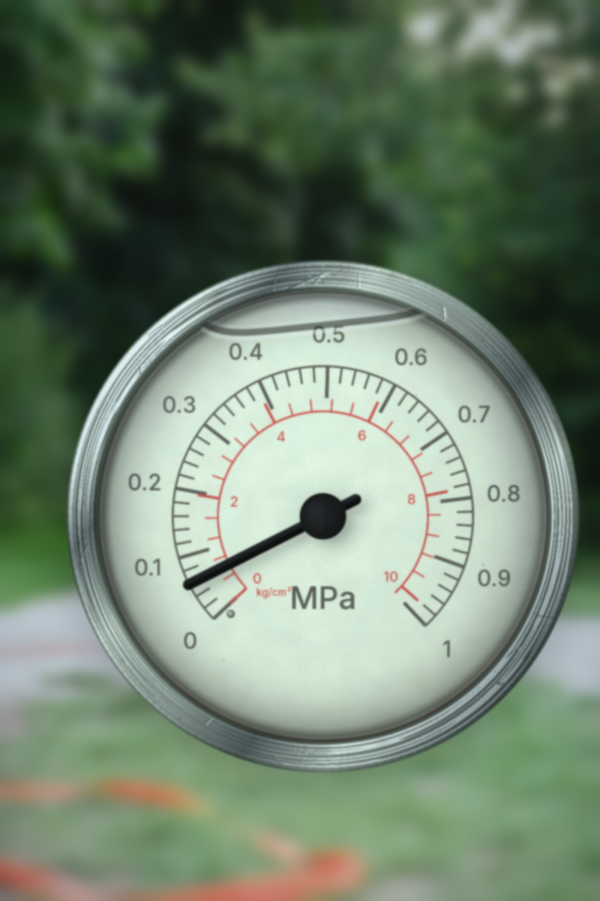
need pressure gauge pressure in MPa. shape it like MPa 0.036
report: MPa 0.06
